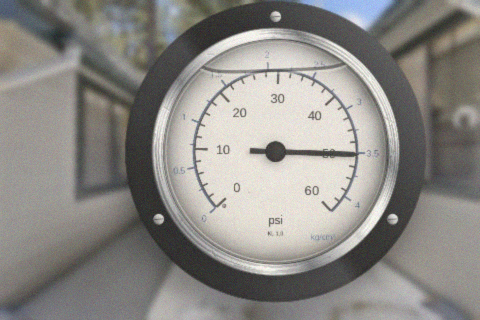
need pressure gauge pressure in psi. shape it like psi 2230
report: psi 50
